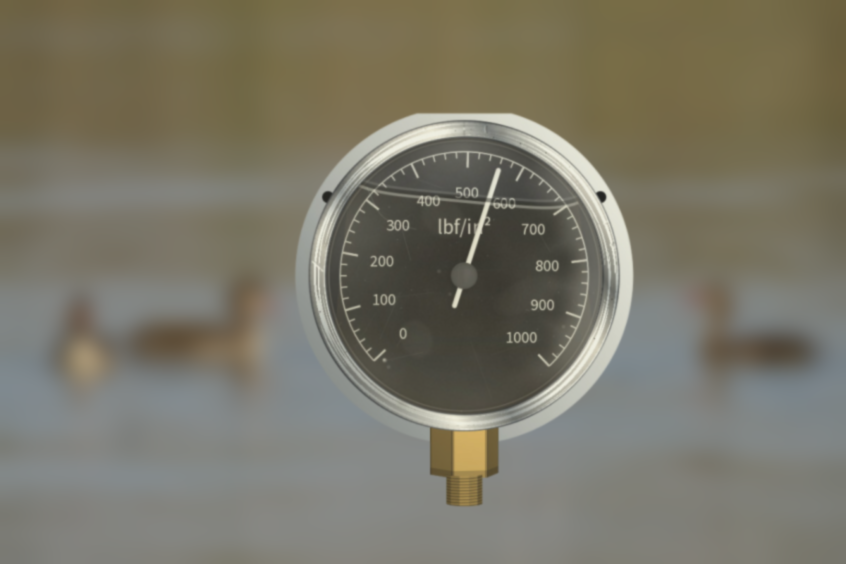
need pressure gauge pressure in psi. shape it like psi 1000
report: psi 560
